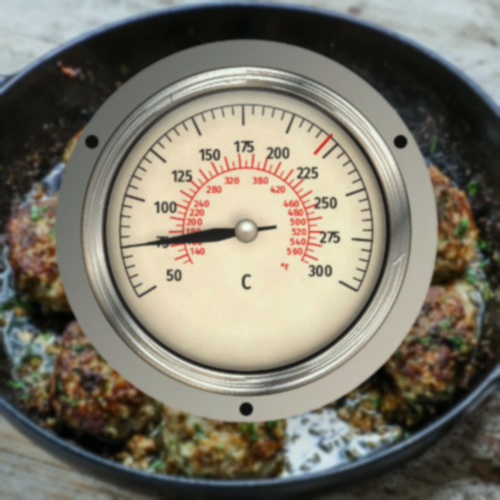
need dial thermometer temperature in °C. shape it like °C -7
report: °C 75
